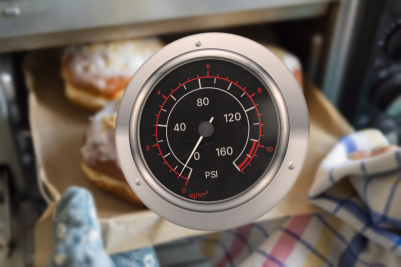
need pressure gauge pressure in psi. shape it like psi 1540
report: psi 5
